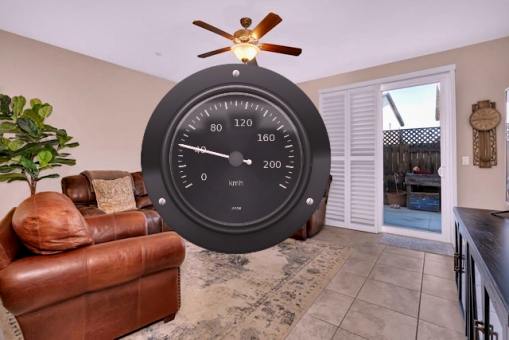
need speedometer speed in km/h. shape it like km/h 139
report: km/h 40
